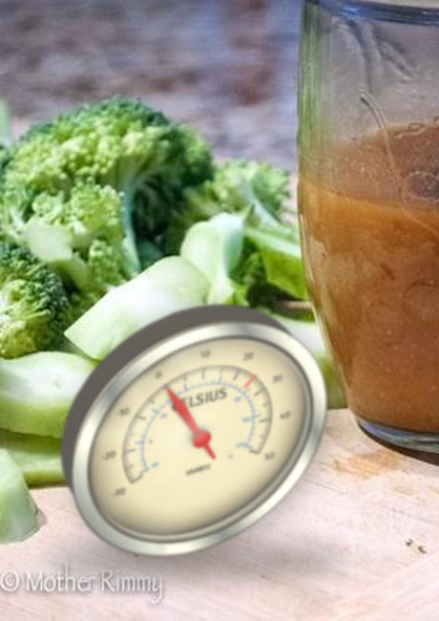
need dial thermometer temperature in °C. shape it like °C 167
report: °C 0
